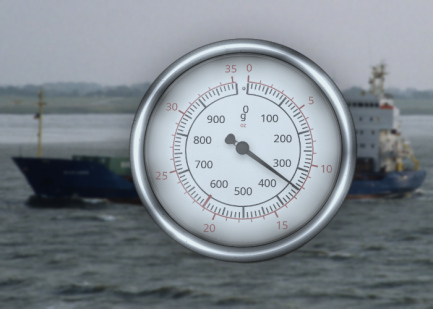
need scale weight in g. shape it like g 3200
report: g 350
